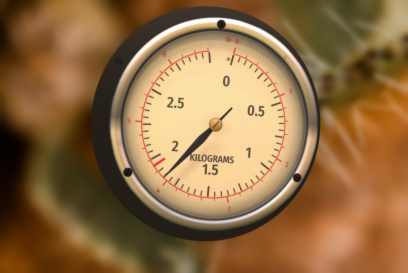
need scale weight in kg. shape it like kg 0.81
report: kg 1.85
